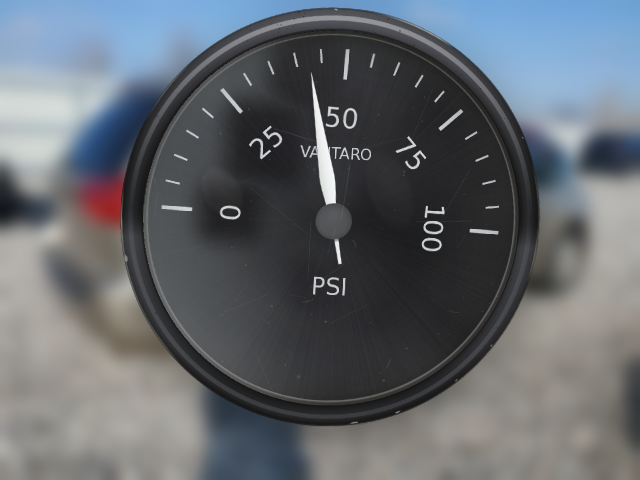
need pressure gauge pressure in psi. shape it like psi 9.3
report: psi 42.5
